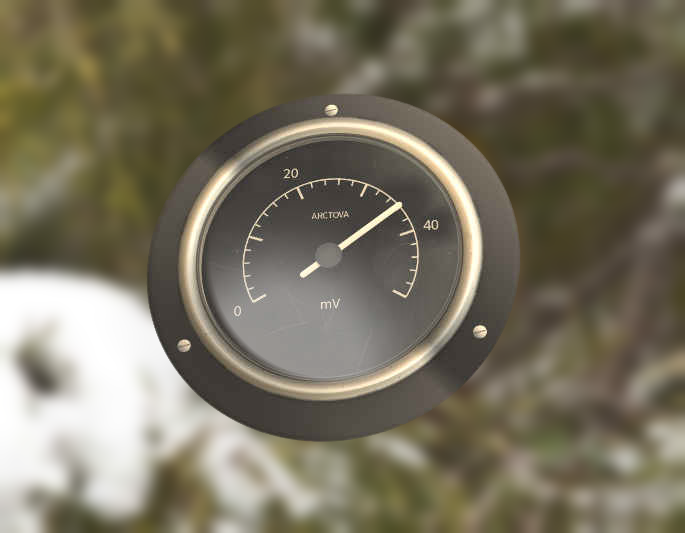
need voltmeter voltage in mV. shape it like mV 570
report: mV 36
